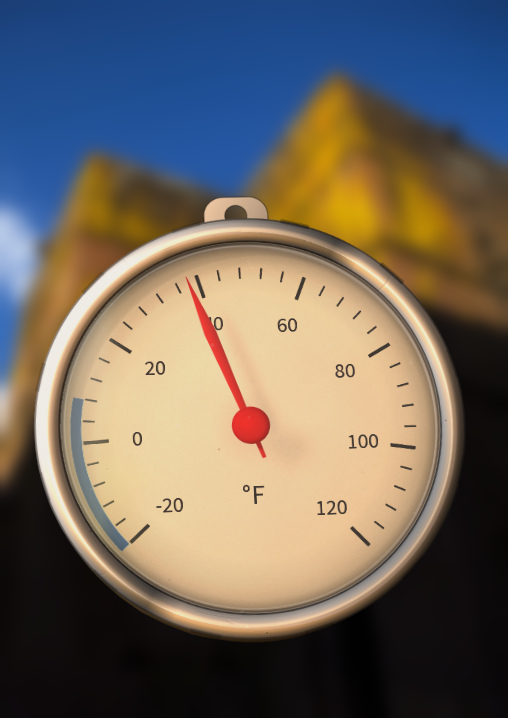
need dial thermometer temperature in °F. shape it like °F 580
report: °F 38
